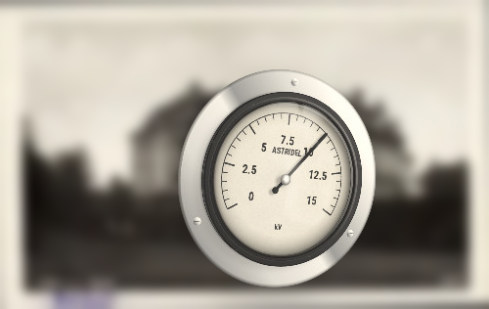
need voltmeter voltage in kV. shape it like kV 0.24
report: kV 10
